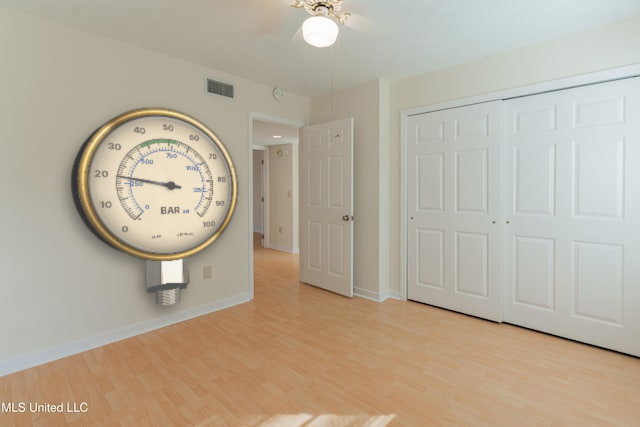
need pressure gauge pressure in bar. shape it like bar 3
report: bar 20
